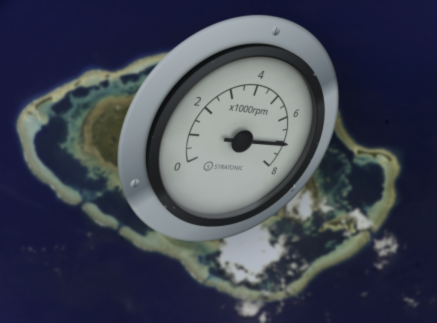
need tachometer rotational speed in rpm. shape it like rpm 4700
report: rpm 7000
